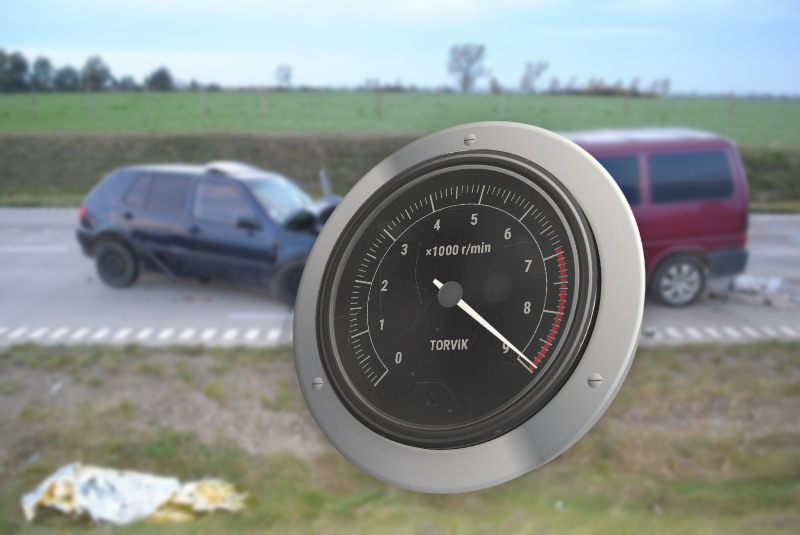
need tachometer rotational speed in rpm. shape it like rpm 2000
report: rpm 8900
